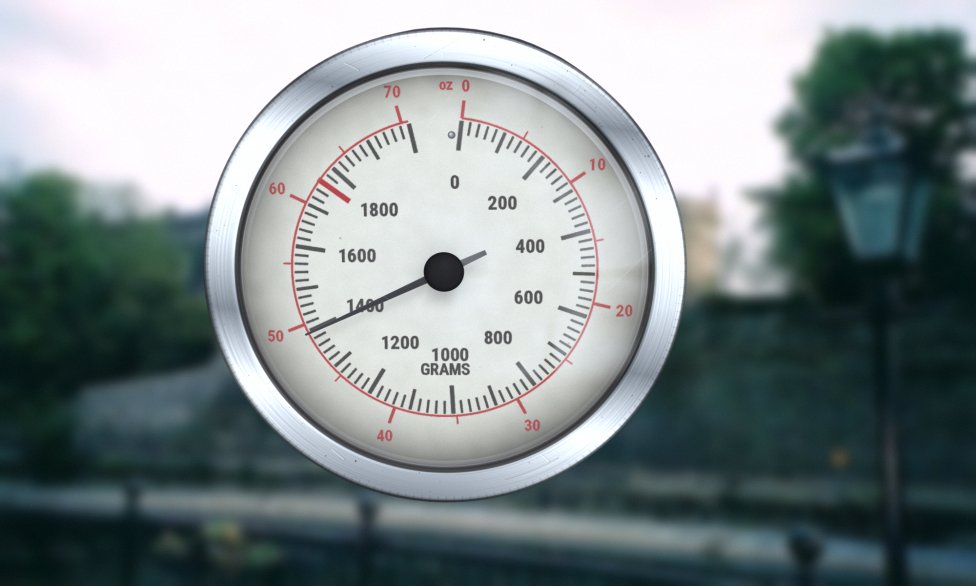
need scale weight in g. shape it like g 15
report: g 1400
